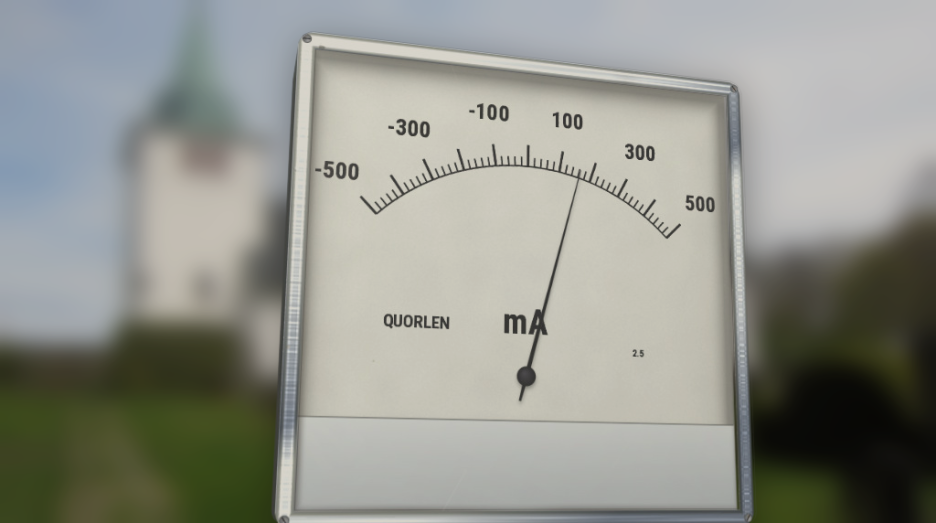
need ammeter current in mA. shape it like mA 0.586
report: mA 160
